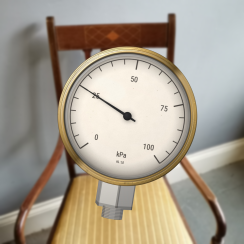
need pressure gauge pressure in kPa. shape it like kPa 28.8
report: kPa 25
